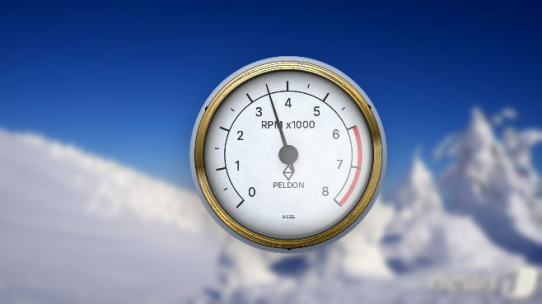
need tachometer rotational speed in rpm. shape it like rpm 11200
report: rpm 3500
